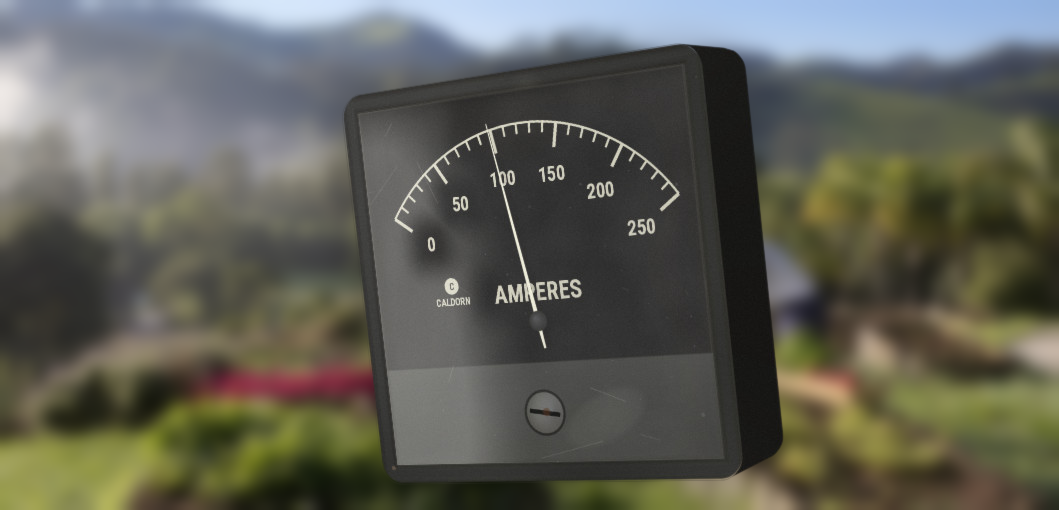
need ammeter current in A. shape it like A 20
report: A 100
